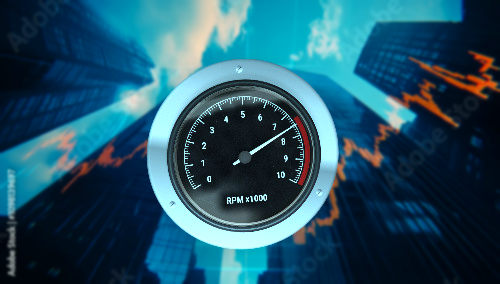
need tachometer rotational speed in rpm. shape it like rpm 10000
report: rpm 7500
